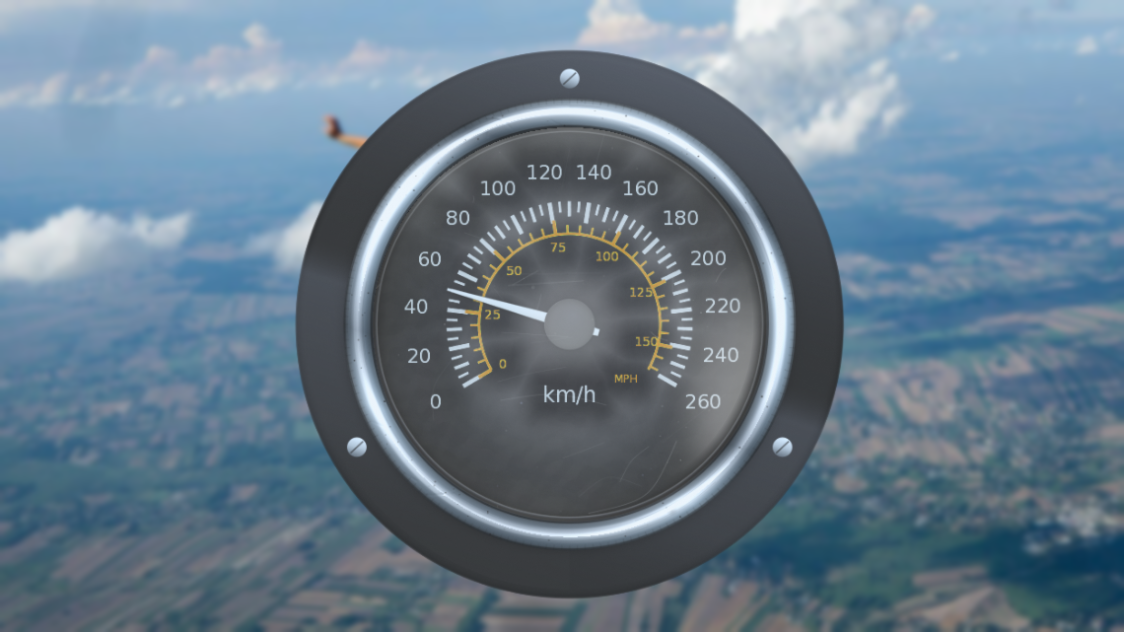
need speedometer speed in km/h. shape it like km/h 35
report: km/h 50
